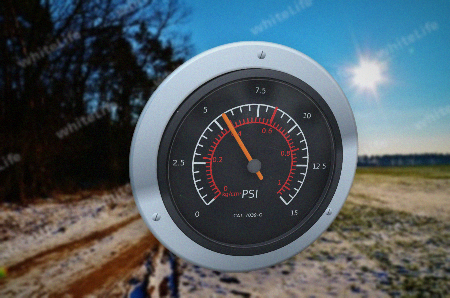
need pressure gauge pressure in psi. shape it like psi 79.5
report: psi 5.5
